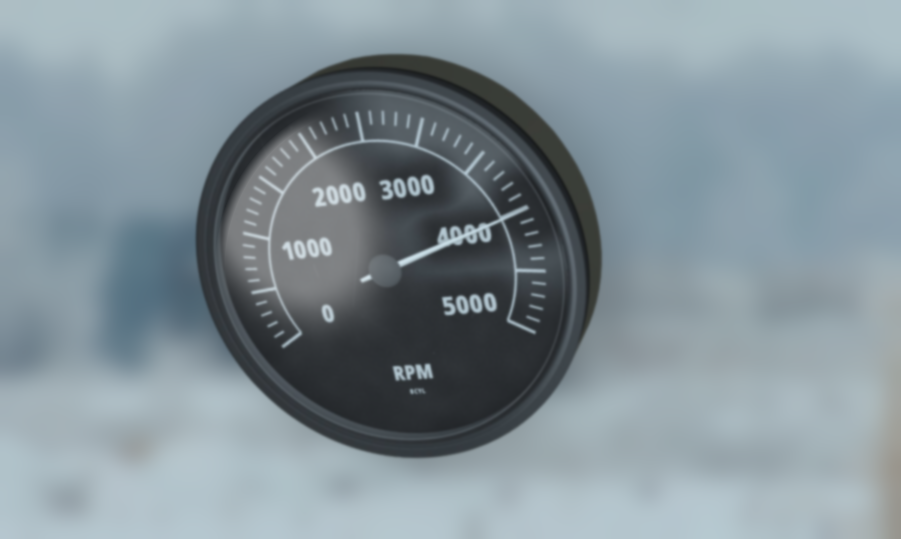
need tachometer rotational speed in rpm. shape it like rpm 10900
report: rpm 4000
